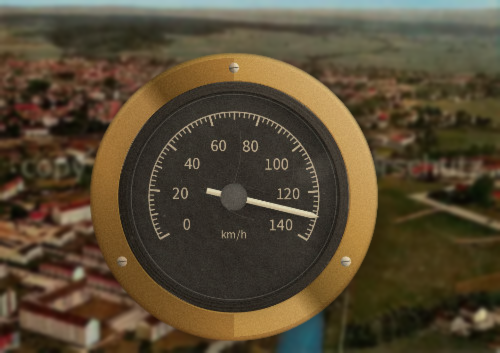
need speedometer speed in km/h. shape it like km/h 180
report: km/h 130
